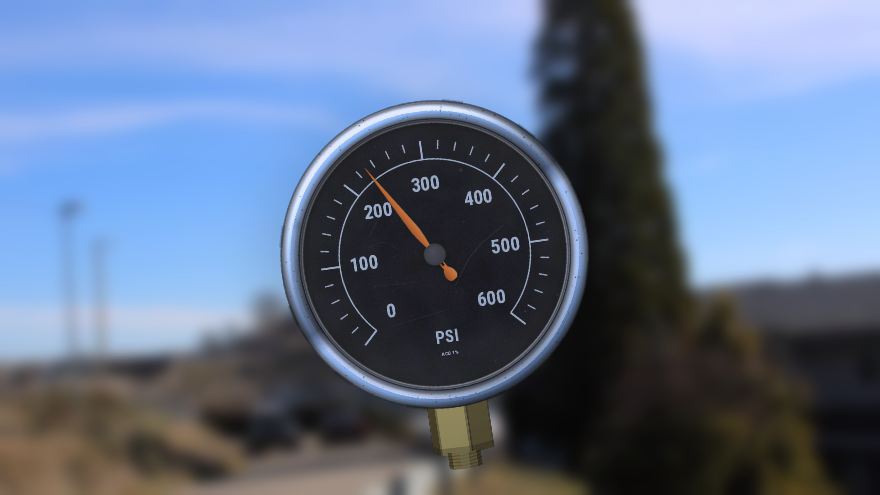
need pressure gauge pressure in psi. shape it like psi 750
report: psi 230
